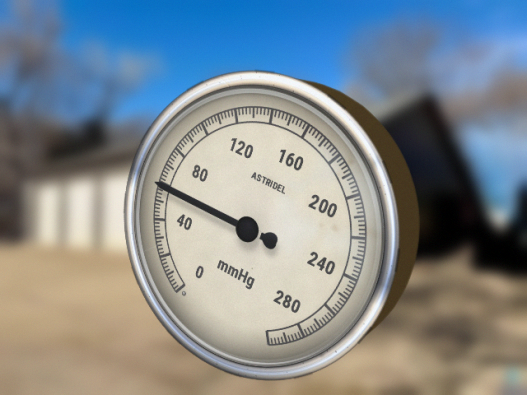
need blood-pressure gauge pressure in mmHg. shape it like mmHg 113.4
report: mmHg 60
